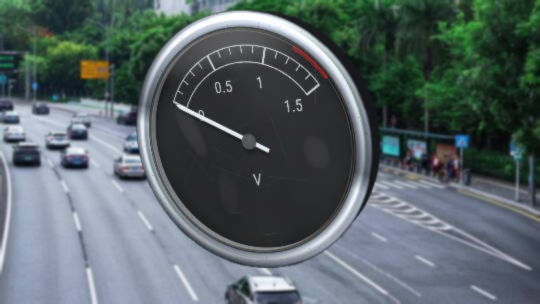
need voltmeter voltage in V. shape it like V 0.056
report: V 0
